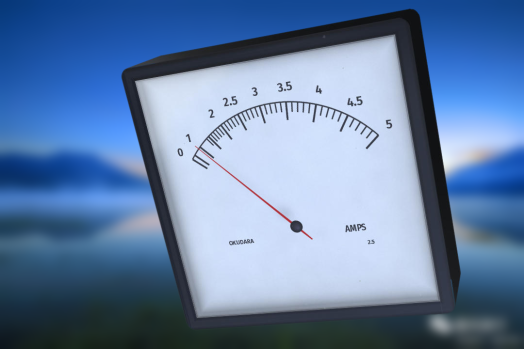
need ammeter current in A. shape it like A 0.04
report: A 1
